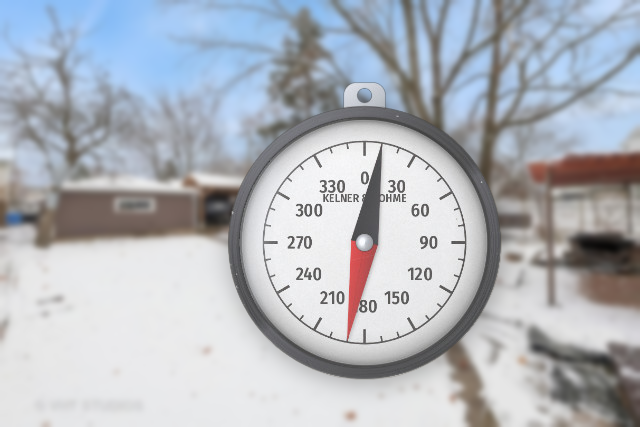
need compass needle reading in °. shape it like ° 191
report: ° 190
